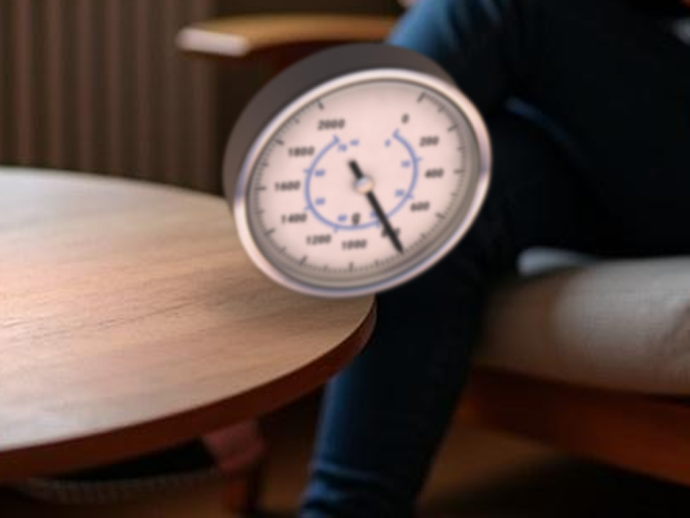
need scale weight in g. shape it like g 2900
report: g 800
